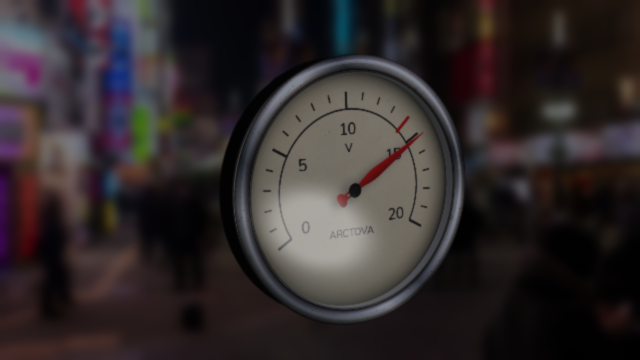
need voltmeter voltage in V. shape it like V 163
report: V 15
